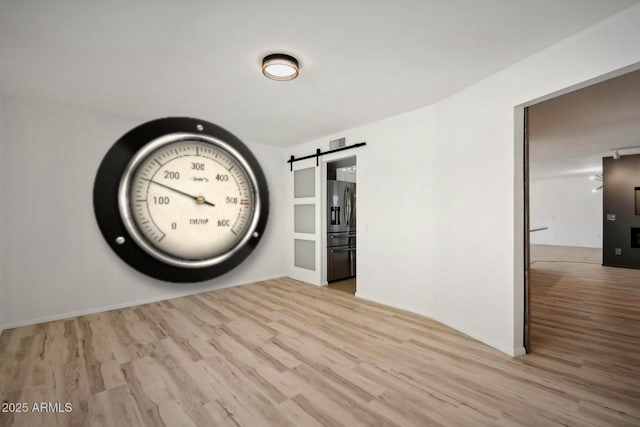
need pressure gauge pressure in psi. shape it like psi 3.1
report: psi 150
